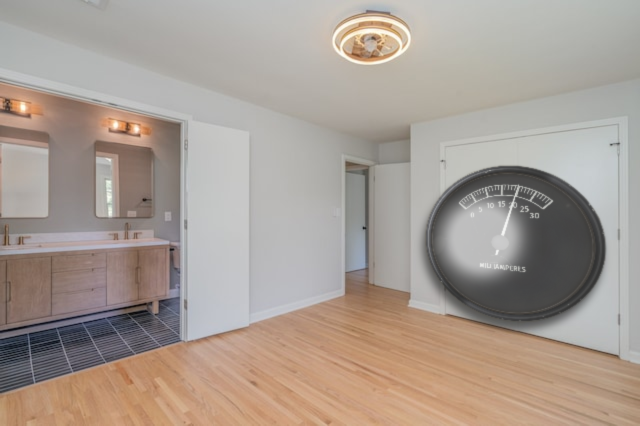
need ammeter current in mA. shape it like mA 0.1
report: mA 20
